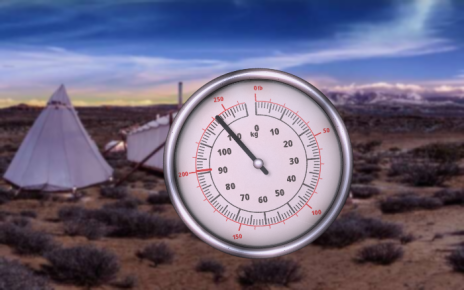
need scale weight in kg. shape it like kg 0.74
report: kg 110
